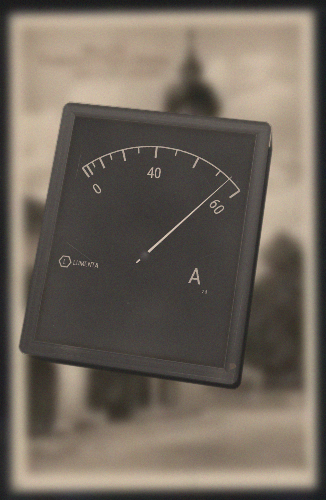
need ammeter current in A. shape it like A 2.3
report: A 57.5
